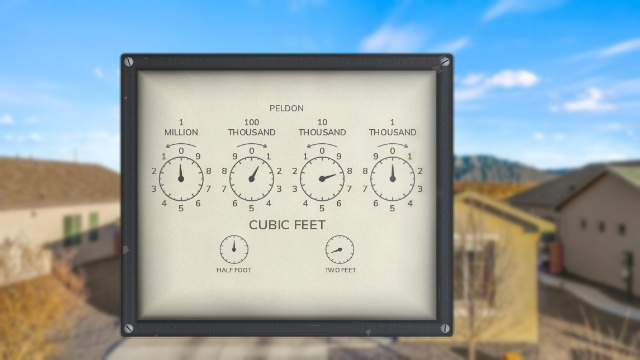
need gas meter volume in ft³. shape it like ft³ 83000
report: ft³ 8000
